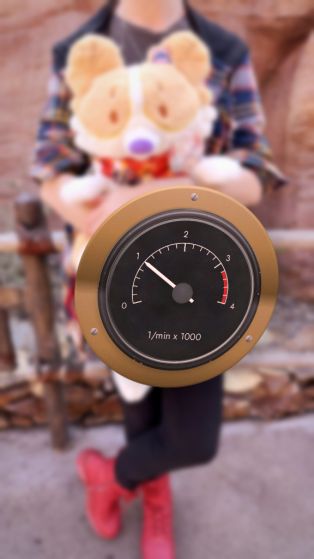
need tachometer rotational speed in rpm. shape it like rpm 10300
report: rpm 1000
